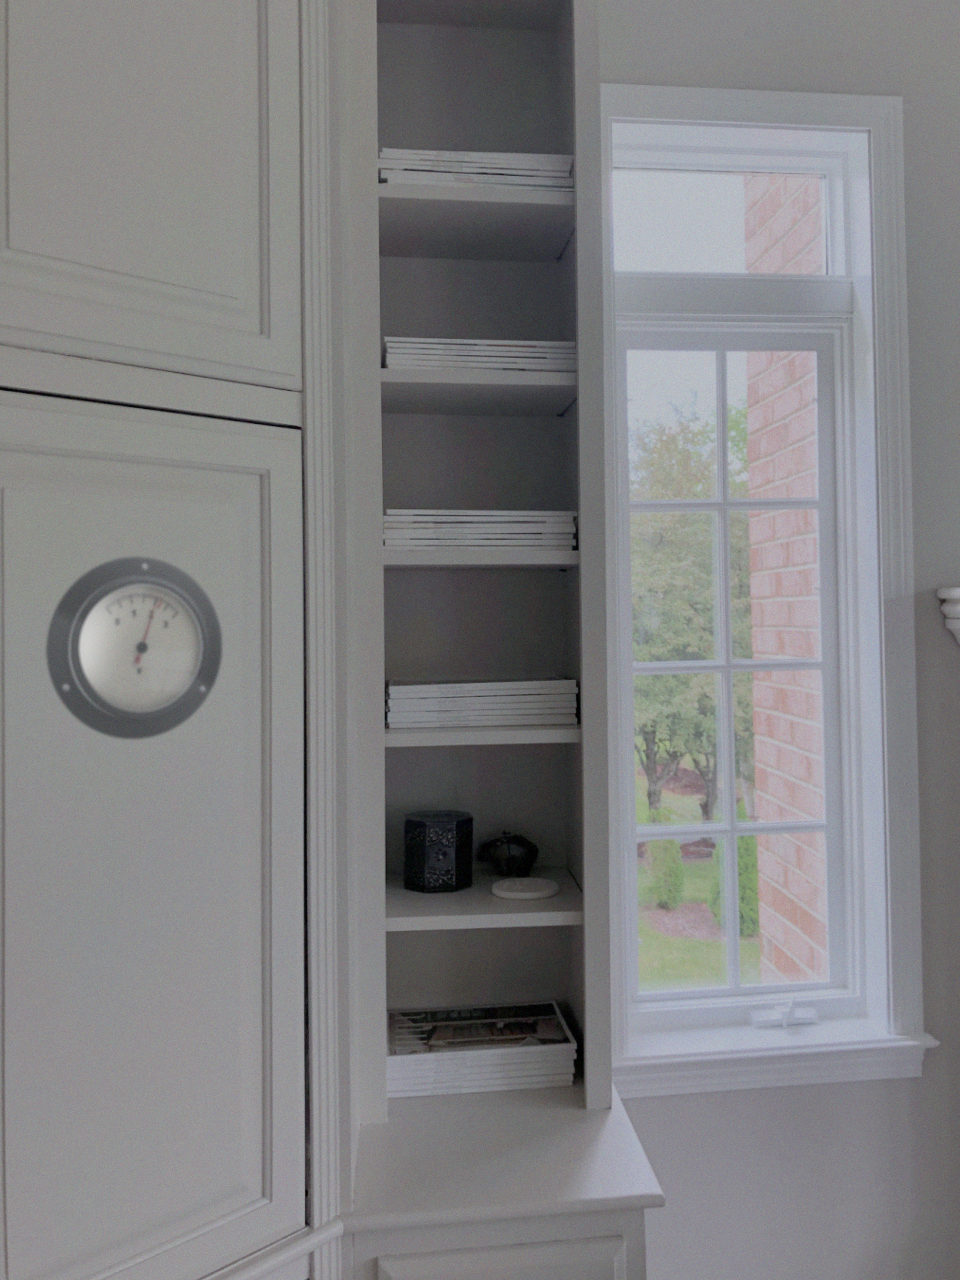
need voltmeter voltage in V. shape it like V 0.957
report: V 2
